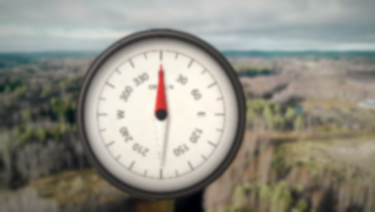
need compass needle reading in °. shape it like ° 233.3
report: ° 0
